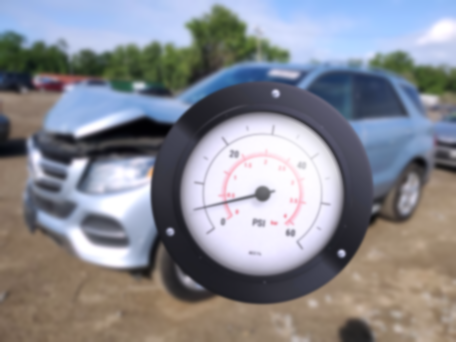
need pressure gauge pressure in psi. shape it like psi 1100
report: psi 5
